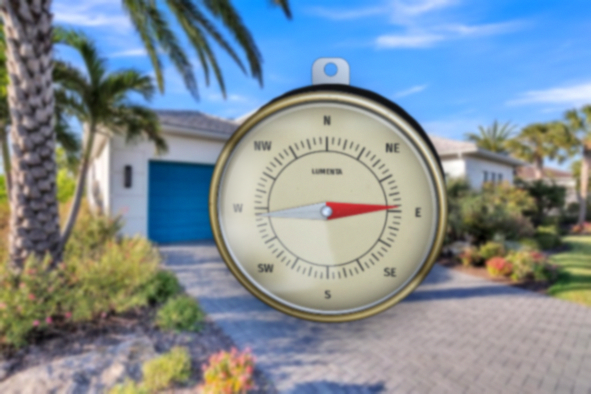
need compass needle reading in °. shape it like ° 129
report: ° 85
